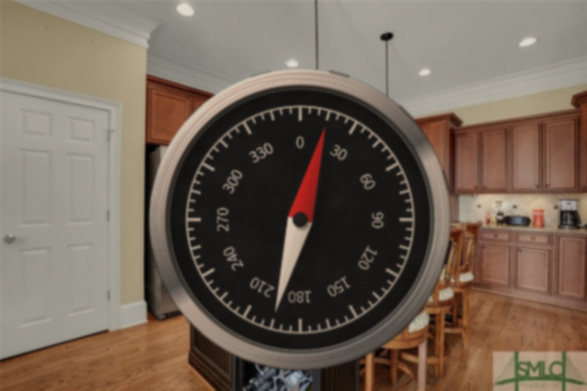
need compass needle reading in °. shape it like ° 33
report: ° 15
